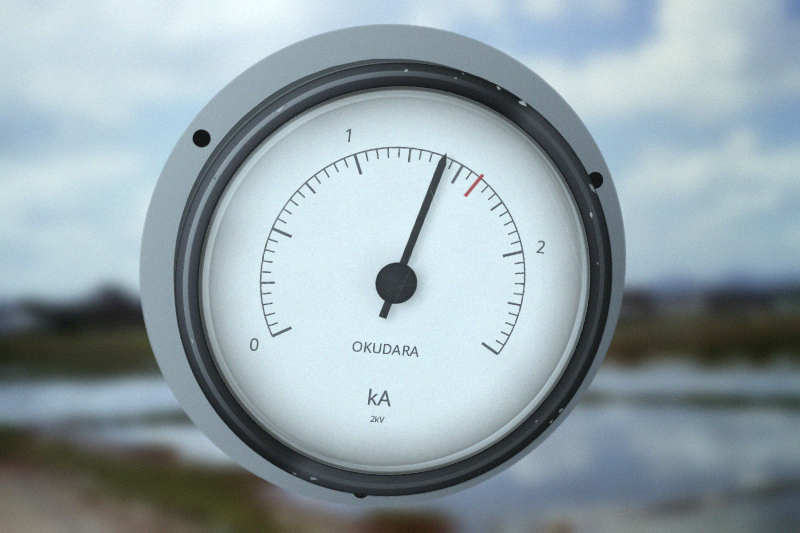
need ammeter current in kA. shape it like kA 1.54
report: kA 1.4
